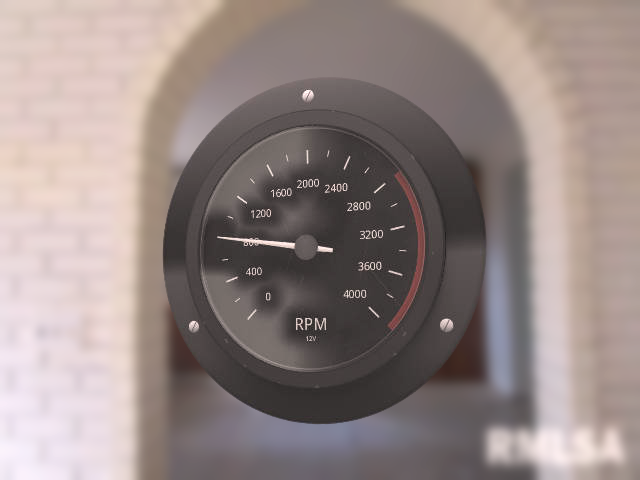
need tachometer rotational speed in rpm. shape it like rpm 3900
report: rpm 800
